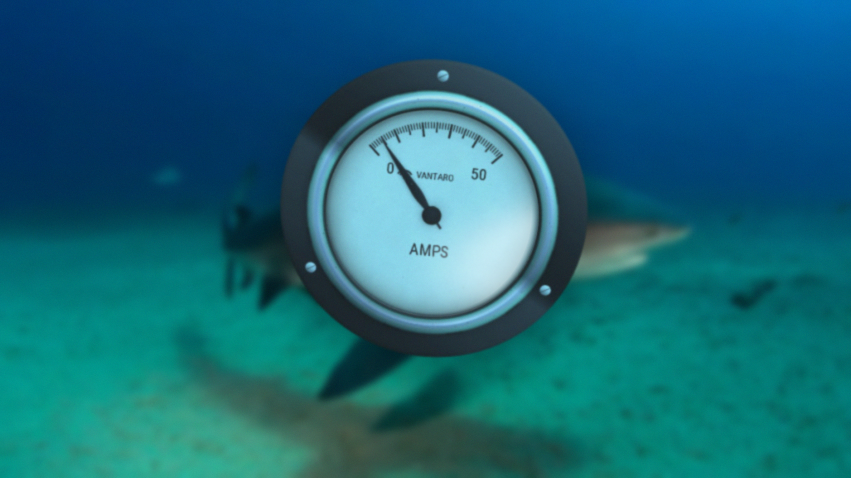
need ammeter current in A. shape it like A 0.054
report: A 5
